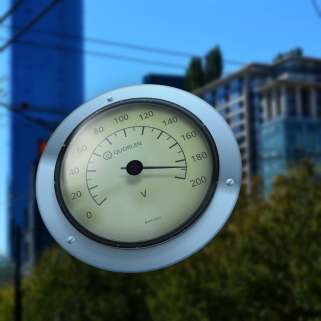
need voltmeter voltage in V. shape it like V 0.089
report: V 190
